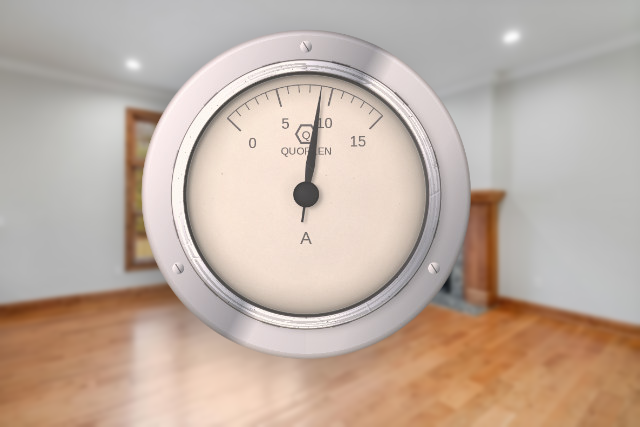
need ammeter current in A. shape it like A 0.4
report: A 9
